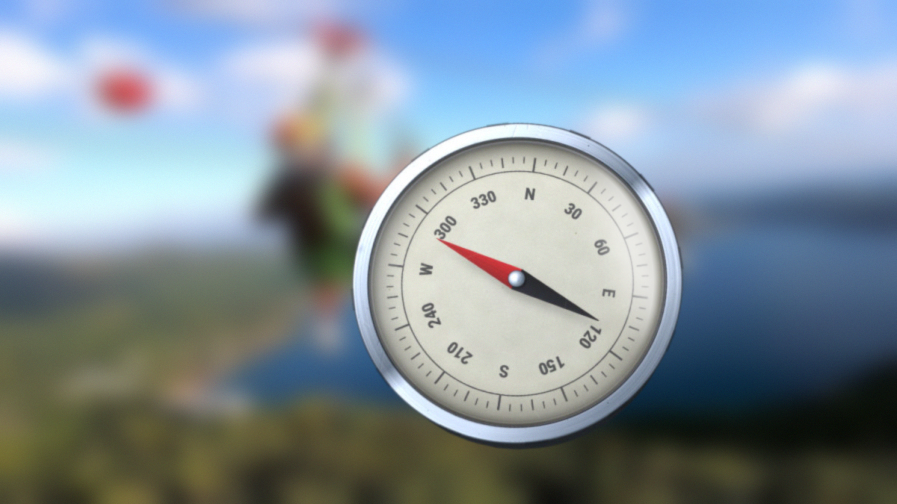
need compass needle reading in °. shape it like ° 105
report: ° 290
